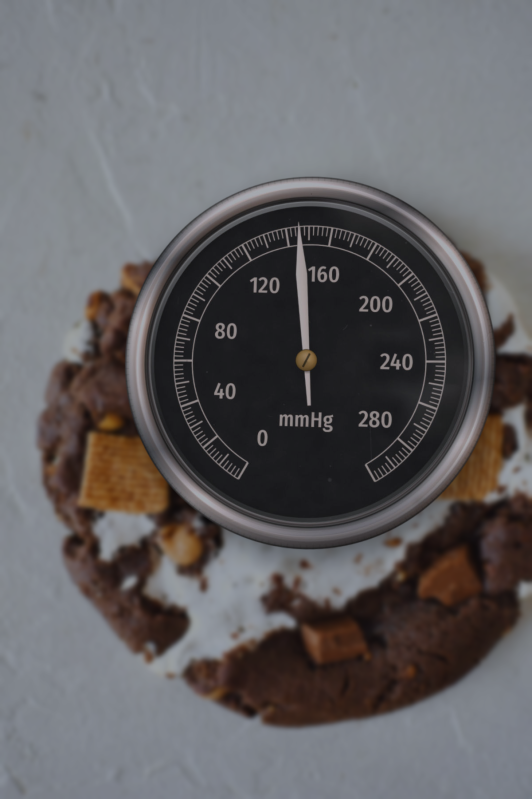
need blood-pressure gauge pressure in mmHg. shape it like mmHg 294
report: mmHg 146
